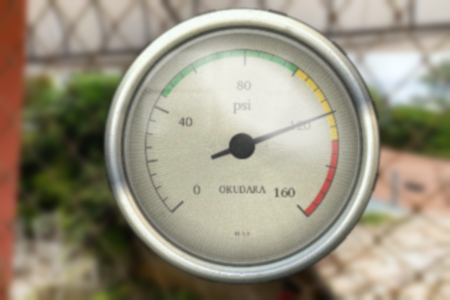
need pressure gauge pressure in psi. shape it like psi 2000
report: psi 120
